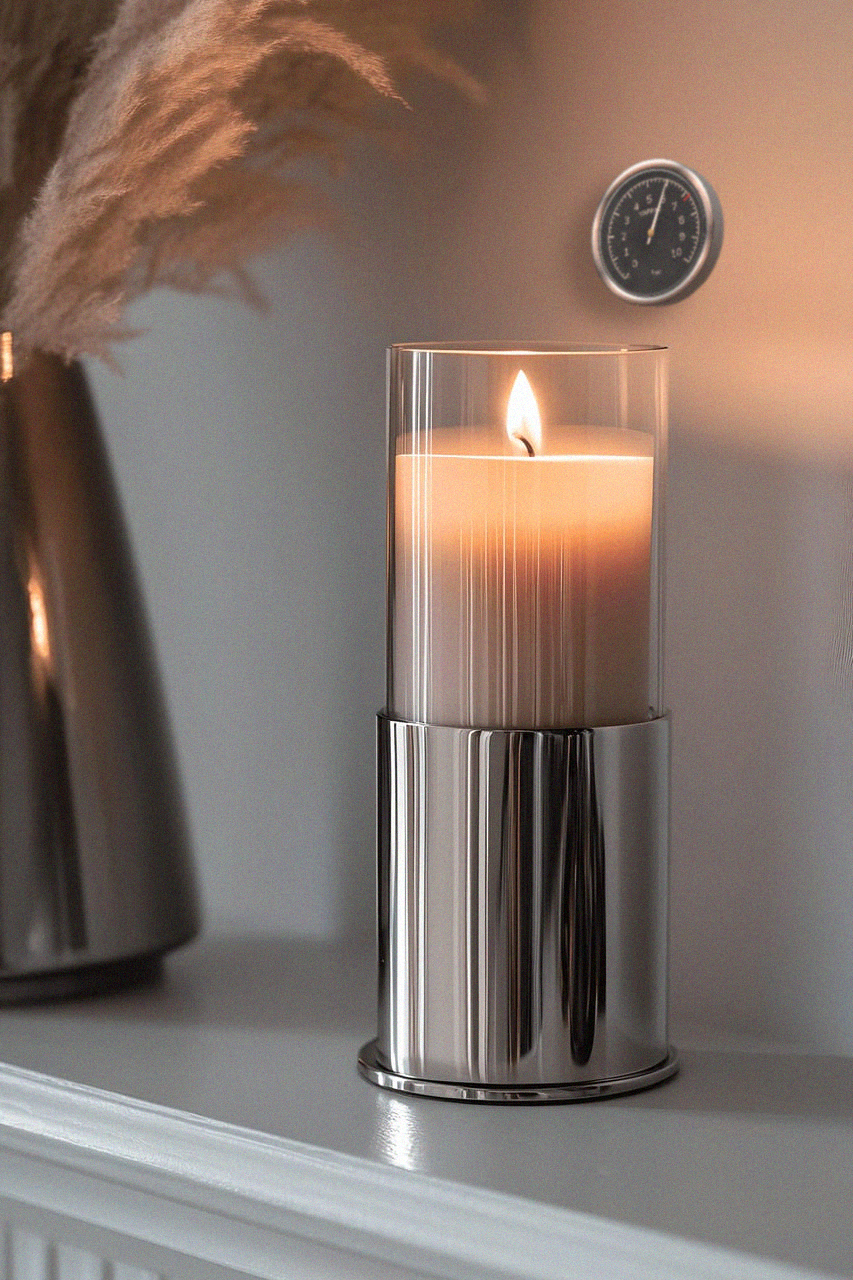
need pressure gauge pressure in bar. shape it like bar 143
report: bar 6
